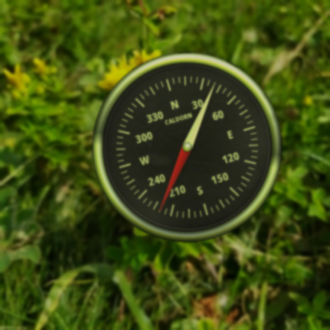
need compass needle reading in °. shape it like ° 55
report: ° 220
